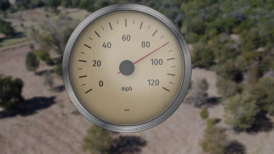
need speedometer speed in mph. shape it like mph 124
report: mph 90
